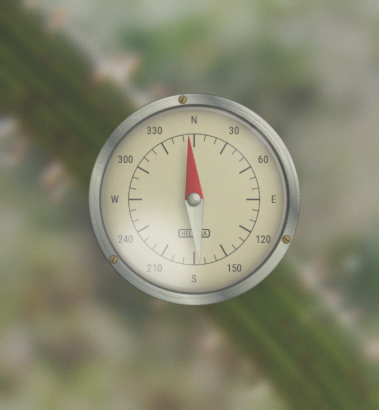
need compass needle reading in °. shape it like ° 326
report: ° 355
